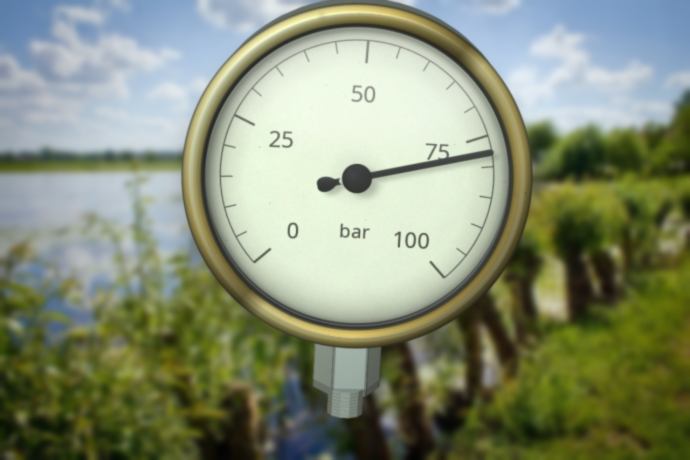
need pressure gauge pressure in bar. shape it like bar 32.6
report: bar 77.5
